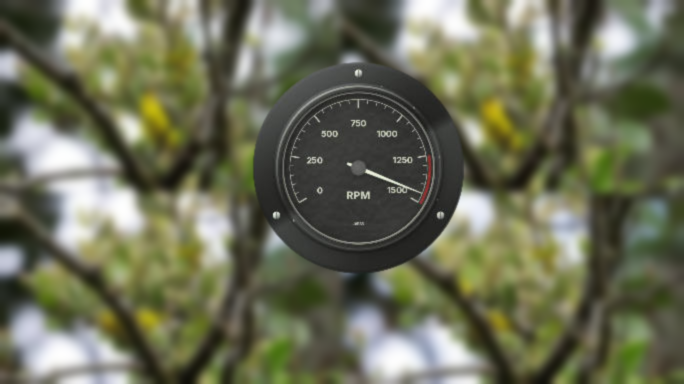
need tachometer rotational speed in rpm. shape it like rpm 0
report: rpm 1450
